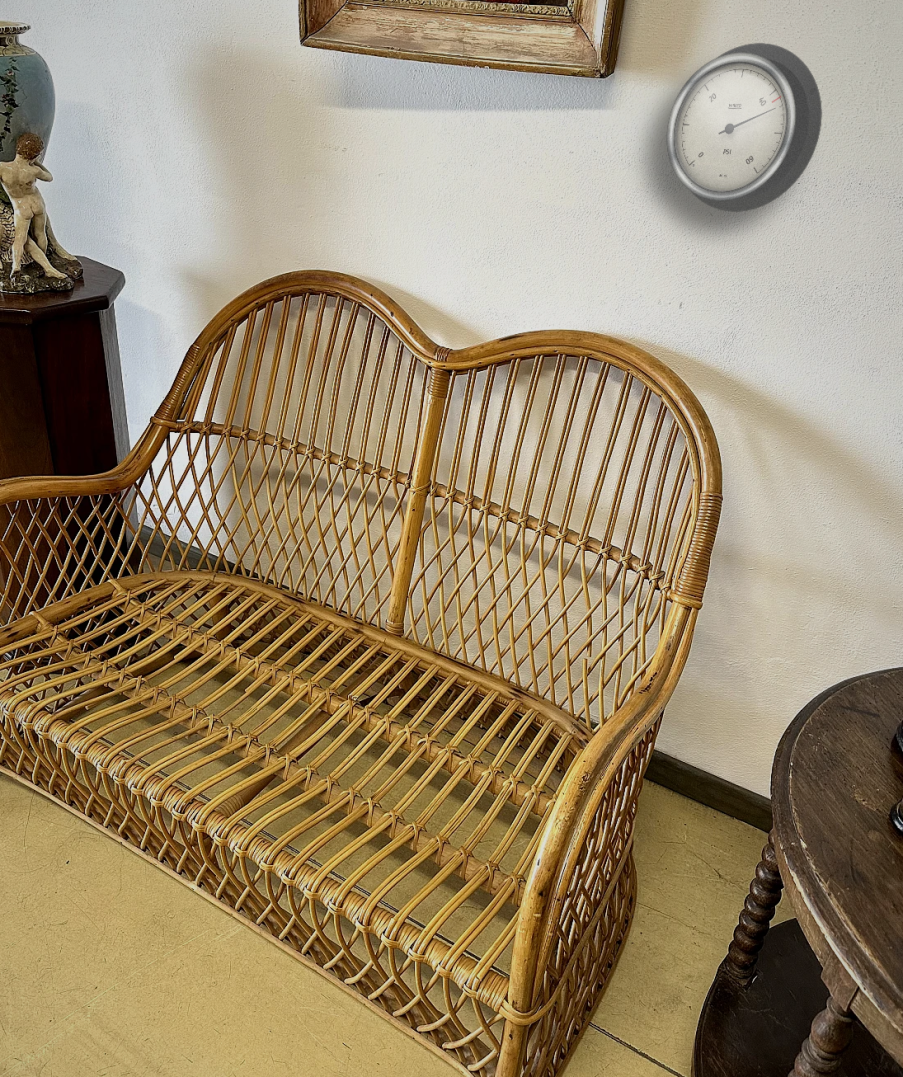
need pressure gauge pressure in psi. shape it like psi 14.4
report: psi 44
